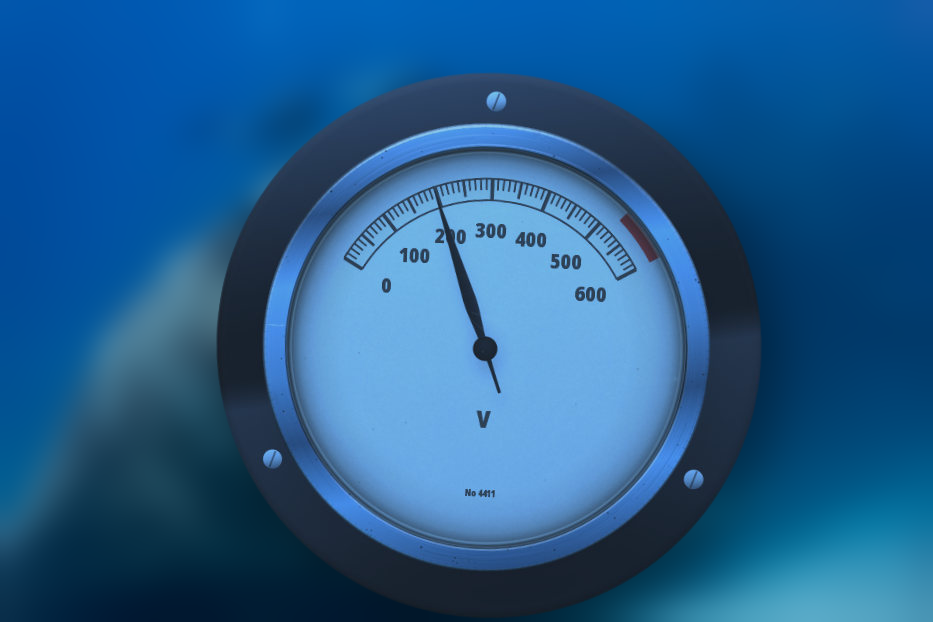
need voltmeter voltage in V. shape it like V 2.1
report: V 200
